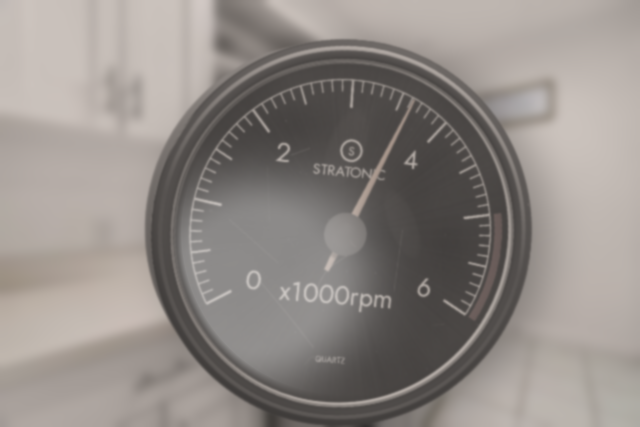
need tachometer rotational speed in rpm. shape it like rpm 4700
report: rpm 3600
